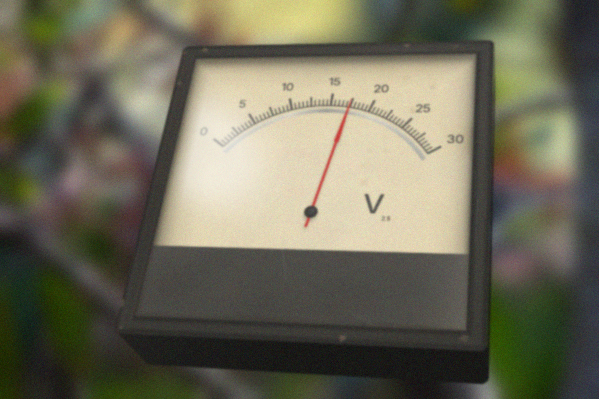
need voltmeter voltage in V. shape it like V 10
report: V 17.5
